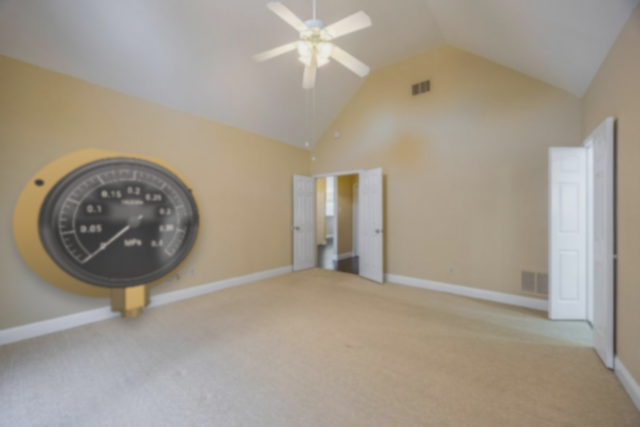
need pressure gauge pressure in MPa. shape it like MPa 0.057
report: MPa 0
